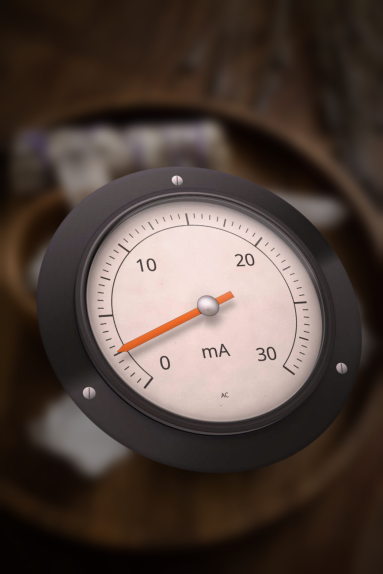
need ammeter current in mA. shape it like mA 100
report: mA 2.5
